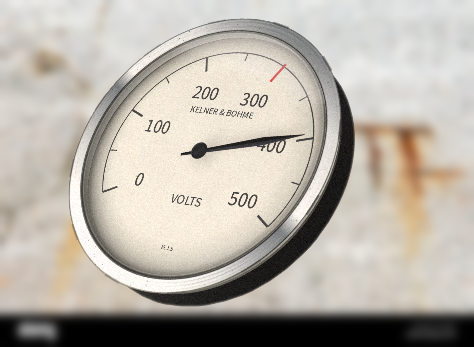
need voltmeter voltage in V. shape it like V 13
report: V 400
